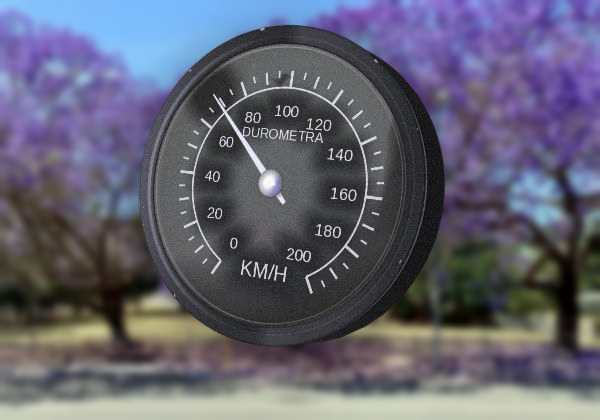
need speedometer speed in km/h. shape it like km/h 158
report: km/h 70
